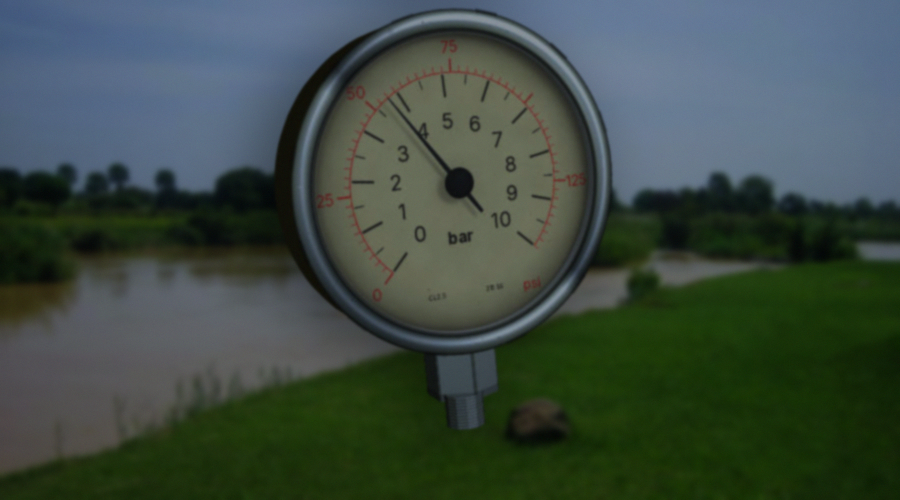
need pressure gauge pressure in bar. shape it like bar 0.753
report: bar 3.75
